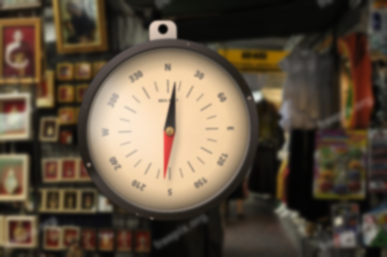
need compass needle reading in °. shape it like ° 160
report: ° 187.5
